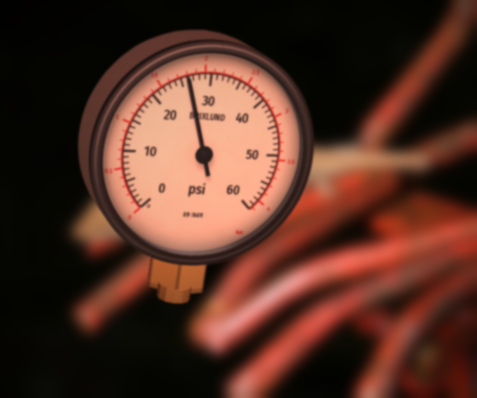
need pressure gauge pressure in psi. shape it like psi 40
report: psi 26
